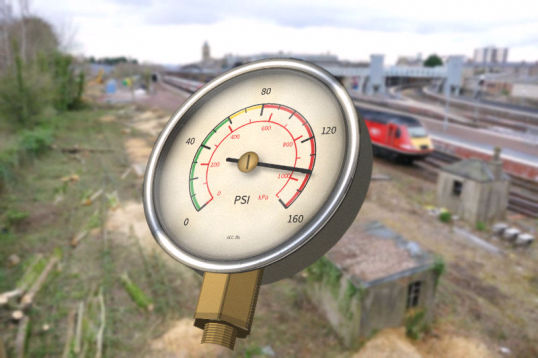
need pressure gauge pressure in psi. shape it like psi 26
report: psi 140
